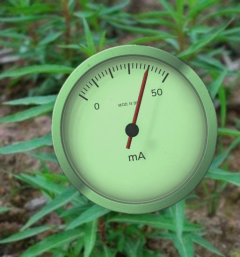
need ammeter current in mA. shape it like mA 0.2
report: mA 40
